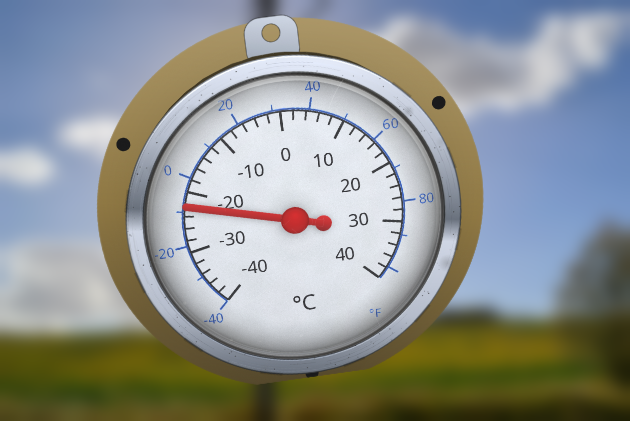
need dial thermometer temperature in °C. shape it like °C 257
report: °C -22
